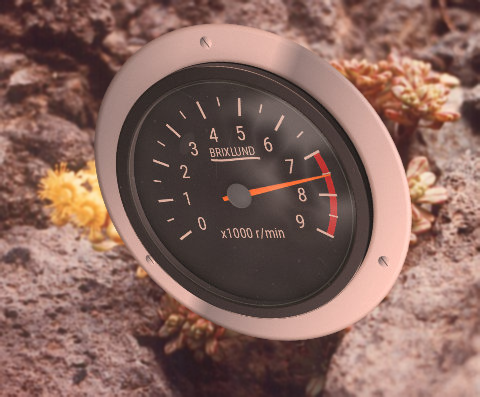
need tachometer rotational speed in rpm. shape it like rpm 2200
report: rpm 7500
